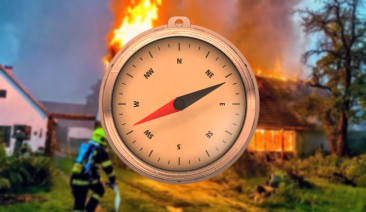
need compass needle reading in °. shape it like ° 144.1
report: ° 245
